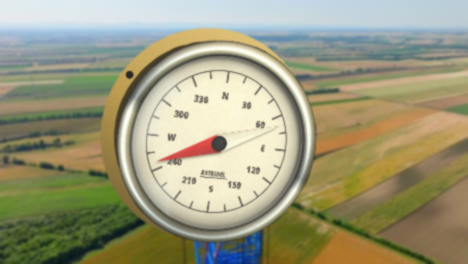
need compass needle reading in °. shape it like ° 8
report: ° 247.5
